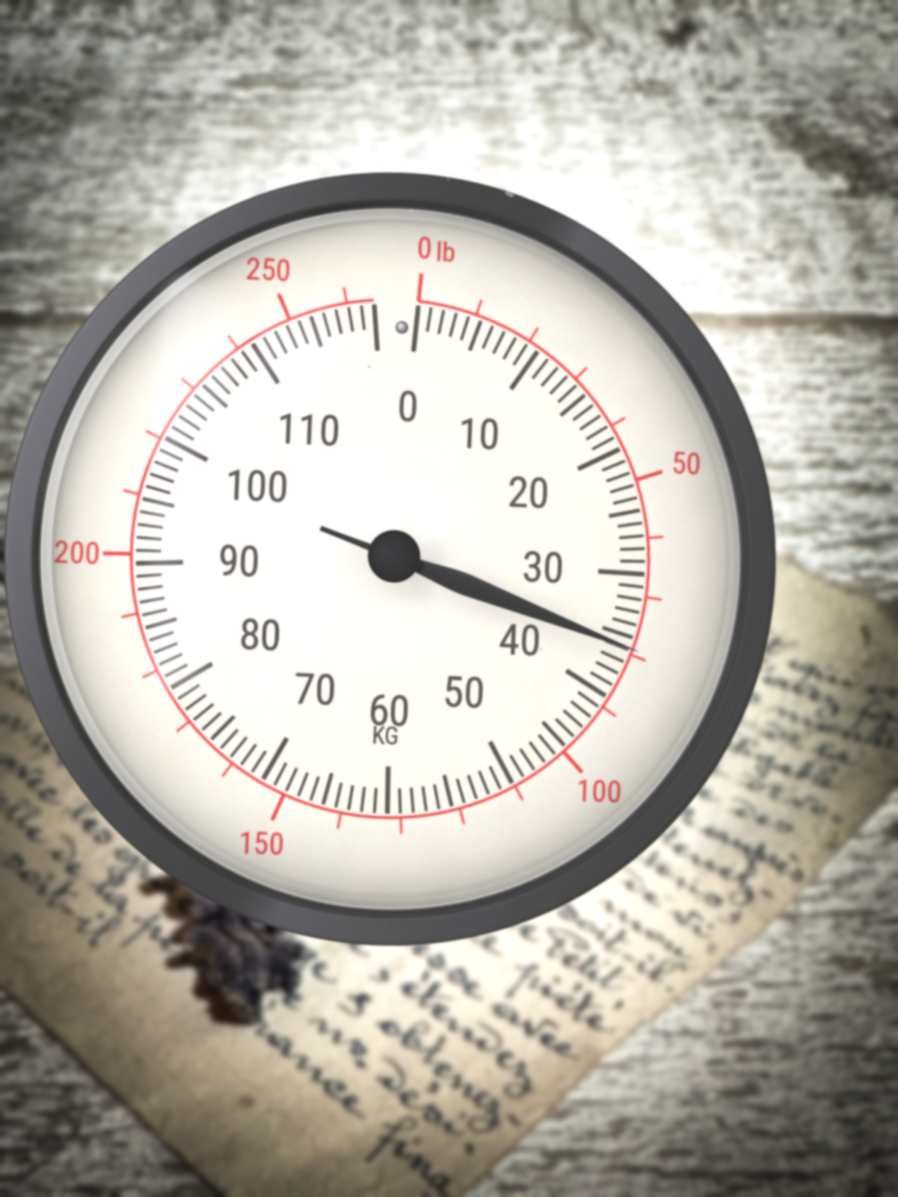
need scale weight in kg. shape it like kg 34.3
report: kg 36
